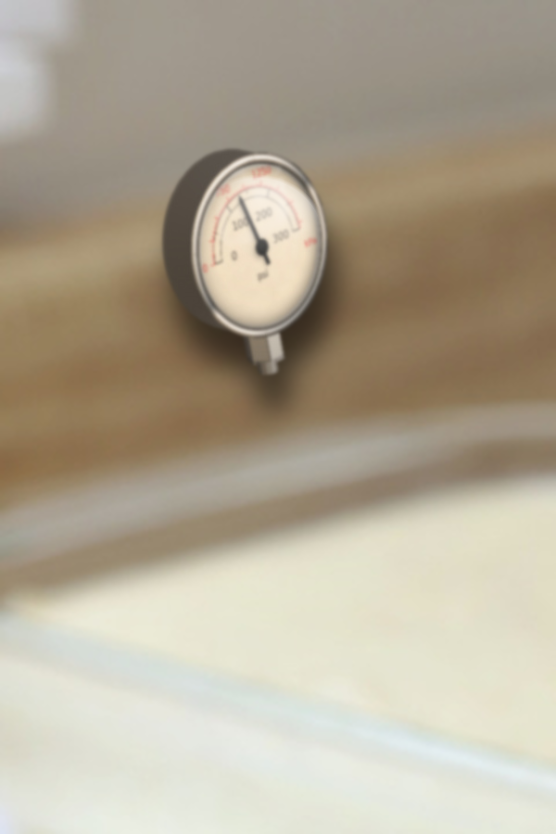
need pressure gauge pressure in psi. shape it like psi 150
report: psi 125
